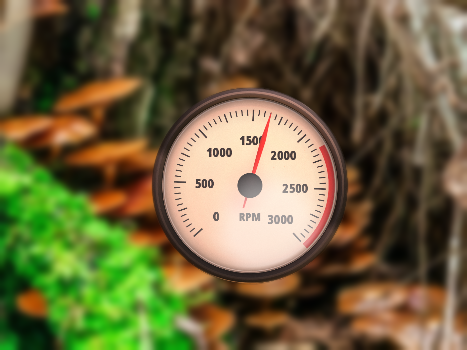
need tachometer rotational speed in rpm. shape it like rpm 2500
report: rpm 1650
